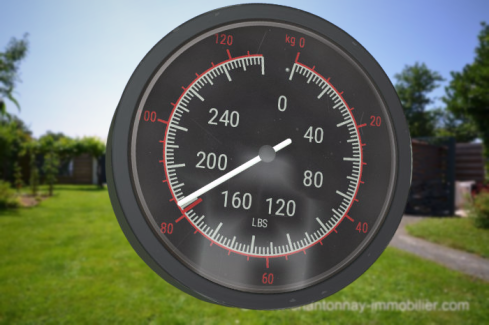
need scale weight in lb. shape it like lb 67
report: lb 182
